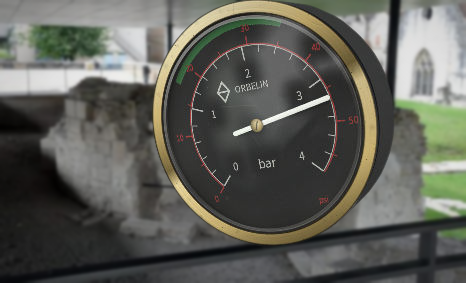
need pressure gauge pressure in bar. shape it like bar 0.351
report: bar 3.2
